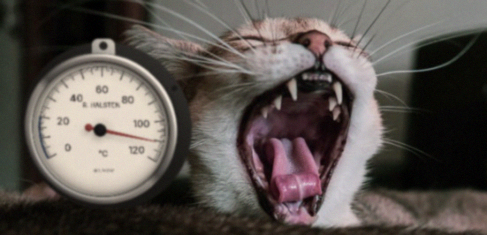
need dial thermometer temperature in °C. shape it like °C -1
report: °C 110
